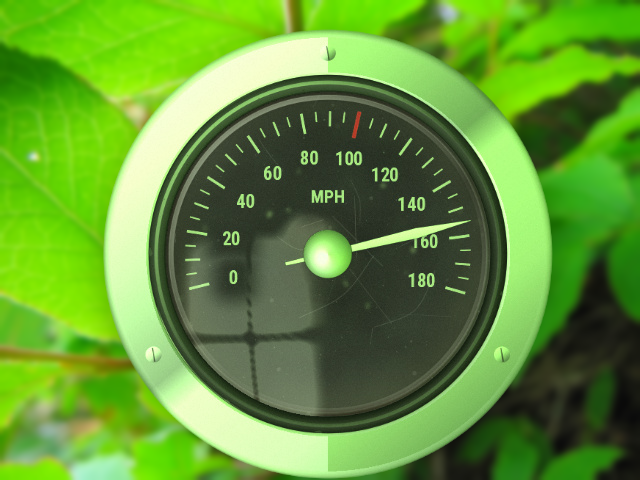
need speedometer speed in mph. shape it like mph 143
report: mph 155
